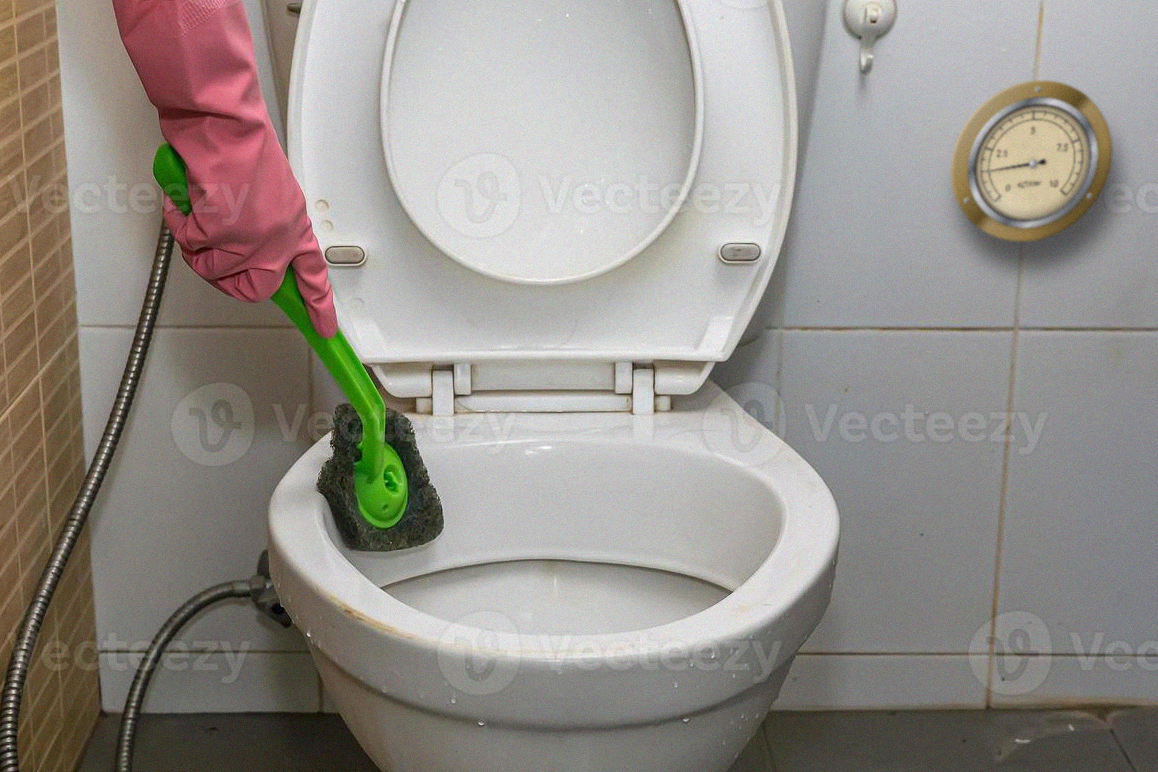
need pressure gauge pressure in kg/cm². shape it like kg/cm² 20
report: kg/cm² 1.5
